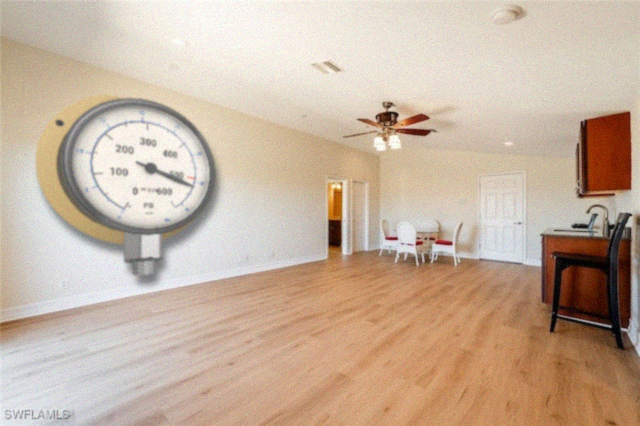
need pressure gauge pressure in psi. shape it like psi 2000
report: psi 525
